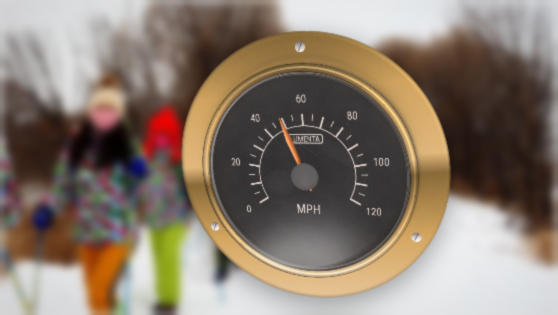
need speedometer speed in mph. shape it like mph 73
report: mph 50
